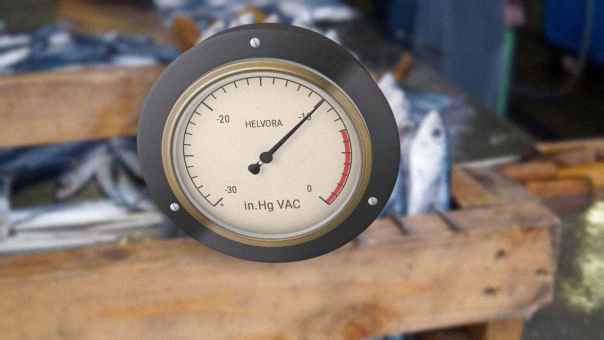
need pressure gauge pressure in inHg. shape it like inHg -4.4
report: inHg -10
